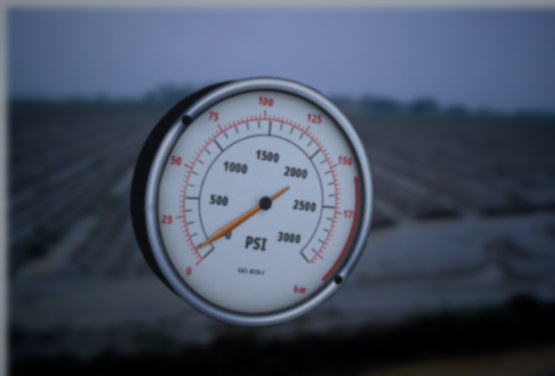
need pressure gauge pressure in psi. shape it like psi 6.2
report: psi 100
